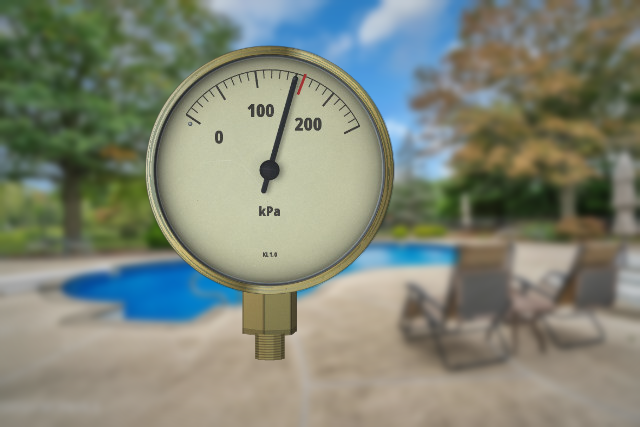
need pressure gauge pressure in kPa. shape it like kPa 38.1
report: kPa 150
